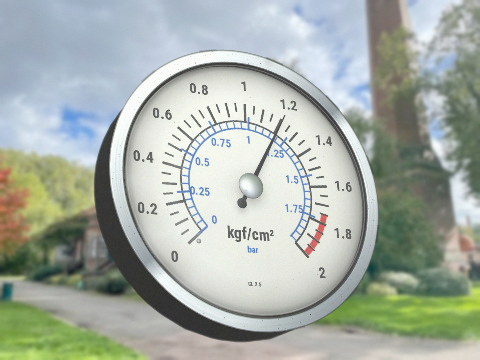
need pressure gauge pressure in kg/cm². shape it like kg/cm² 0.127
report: kg/cm² 1.2
